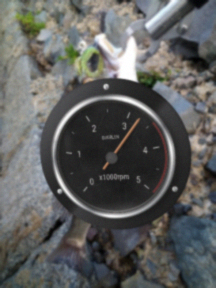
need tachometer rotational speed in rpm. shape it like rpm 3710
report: rpm 3250
